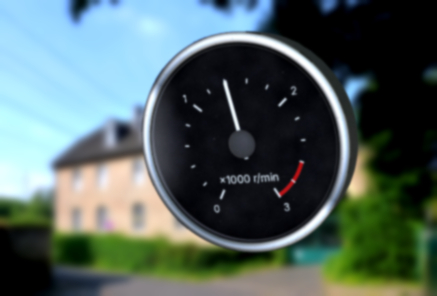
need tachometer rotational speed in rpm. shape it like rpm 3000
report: rpm 1400
